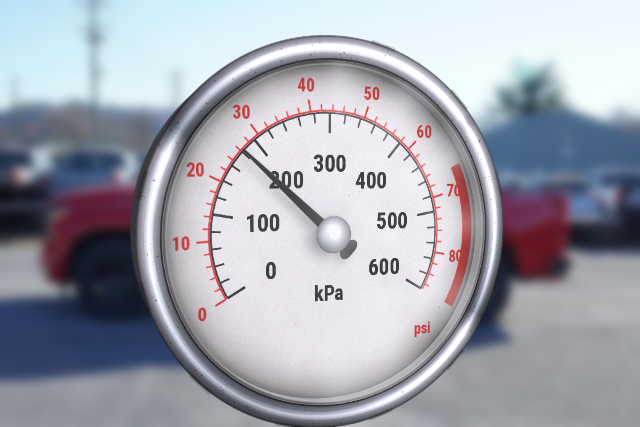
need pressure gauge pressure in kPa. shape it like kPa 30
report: kPa 180
